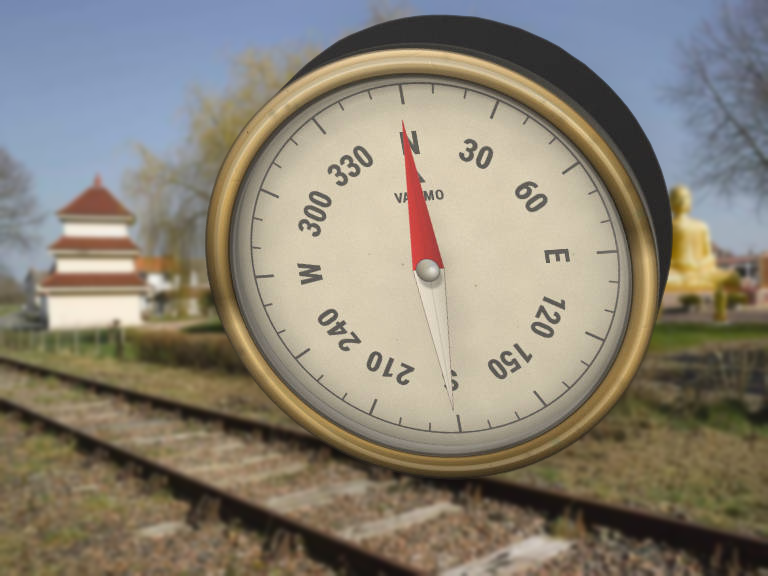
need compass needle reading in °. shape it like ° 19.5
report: ° 0
